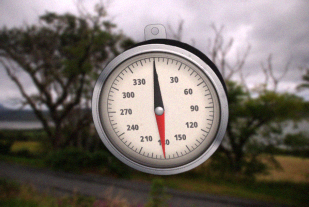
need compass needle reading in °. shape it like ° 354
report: ° 180
